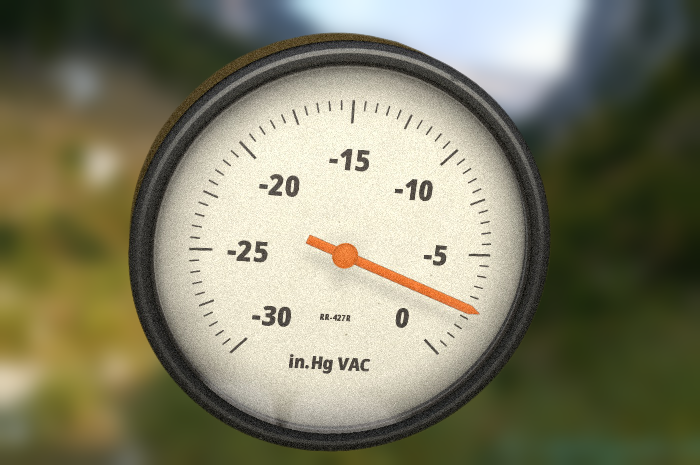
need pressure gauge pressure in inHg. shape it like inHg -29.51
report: inHg -2.5
